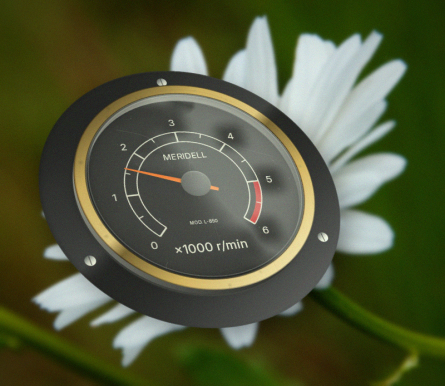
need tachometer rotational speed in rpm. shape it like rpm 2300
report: rpm 1500
